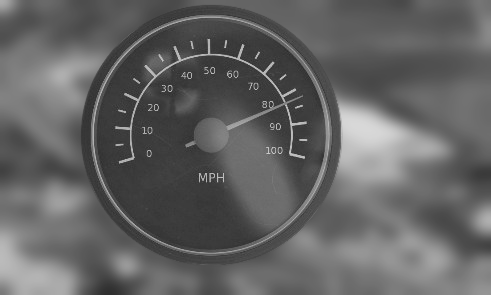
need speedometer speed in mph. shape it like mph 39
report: mph 82.5
